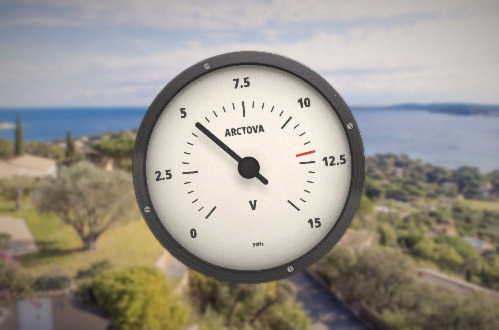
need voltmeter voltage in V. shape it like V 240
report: V 5
